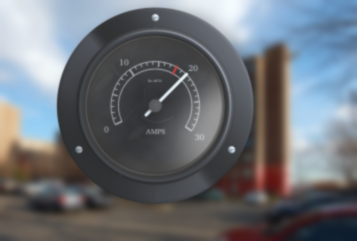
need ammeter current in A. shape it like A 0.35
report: A 20
